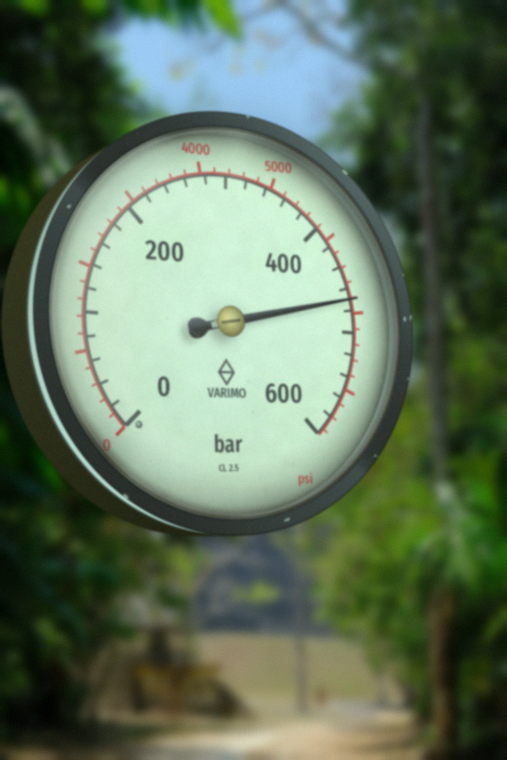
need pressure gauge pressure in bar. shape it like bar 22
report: bar 470
